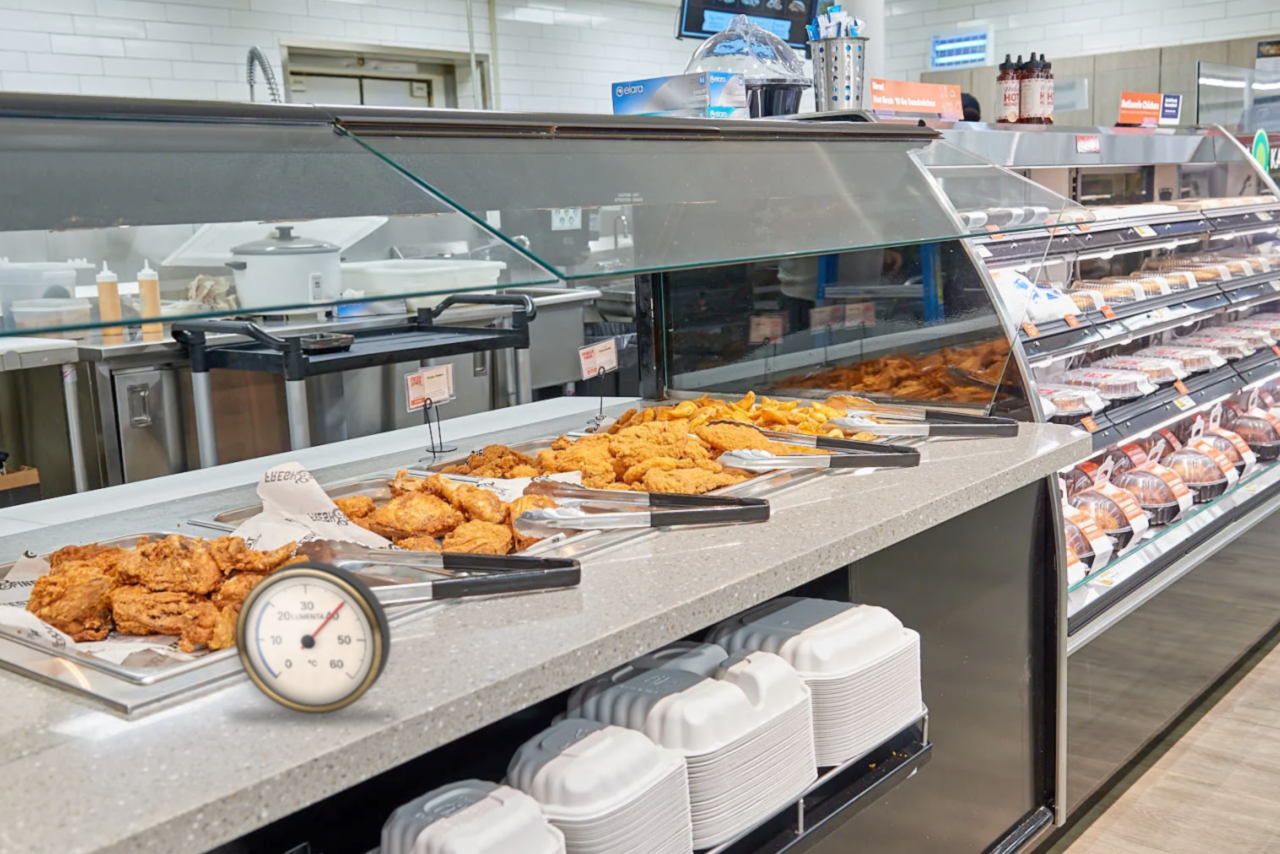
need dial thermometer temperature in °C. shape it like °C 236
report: °C 40
